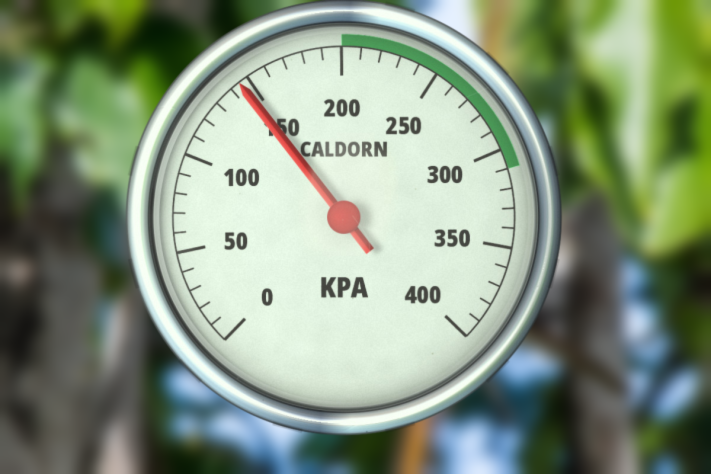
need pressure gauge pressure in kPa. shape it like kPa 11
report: kPa 145
